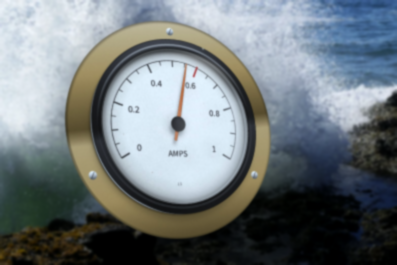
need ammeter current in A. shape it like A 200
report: A 0.55
